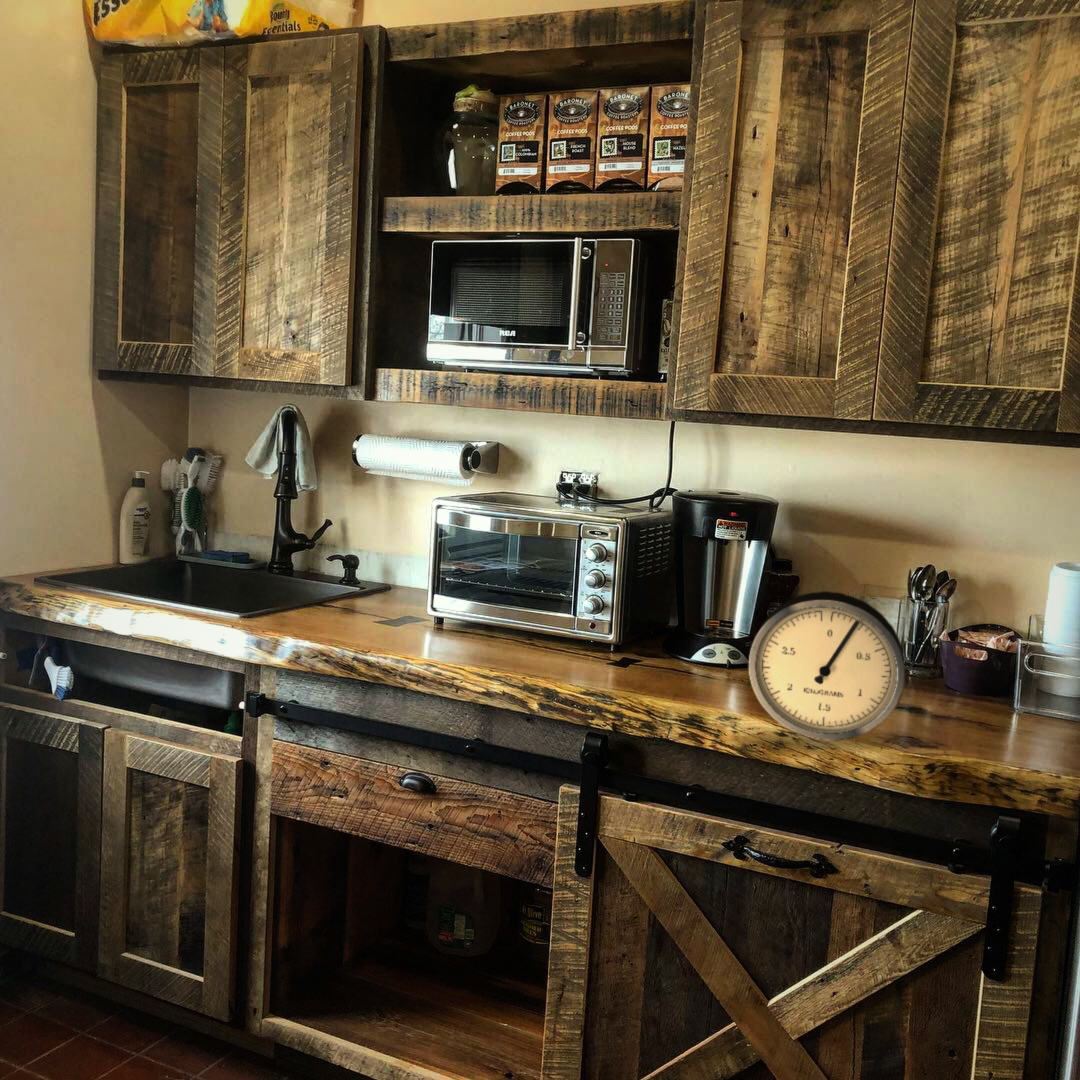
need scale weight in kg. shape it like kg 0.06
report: kg 0.2
